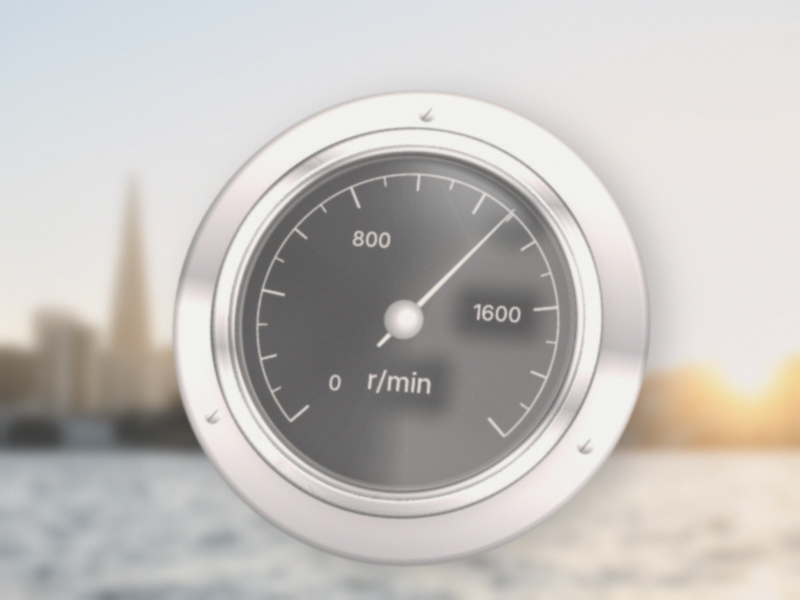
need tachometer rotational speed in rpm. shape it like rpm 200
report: rpm 1300
